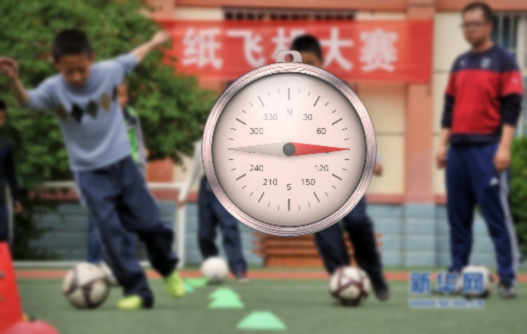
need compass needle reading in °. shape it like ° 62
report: ° 90
